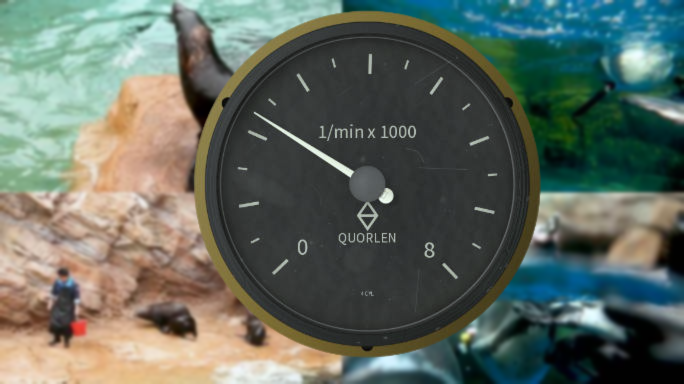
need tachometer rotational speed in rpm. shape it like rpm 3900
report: rpm 2250
